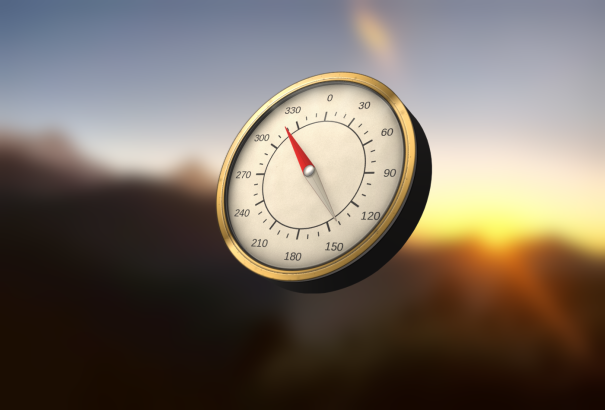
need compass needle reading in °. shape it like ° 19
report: ° 320
